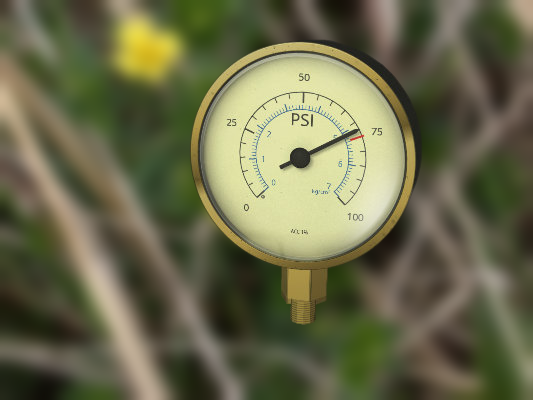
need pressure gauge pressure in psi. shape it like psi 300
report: psi 72.5
